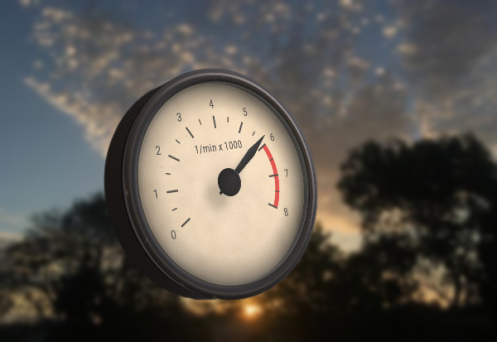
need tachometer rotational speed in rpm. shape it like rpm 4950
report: rpm 5750
